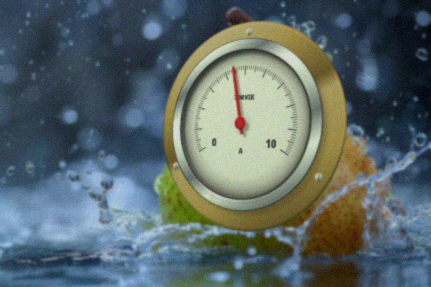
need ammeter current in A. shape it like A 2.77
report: A 4.5
